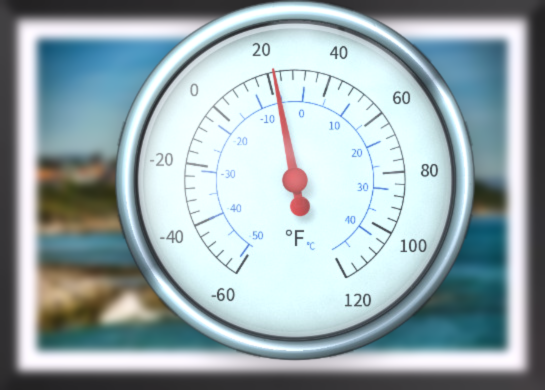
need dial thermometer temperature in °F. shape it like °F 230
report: °F 22
